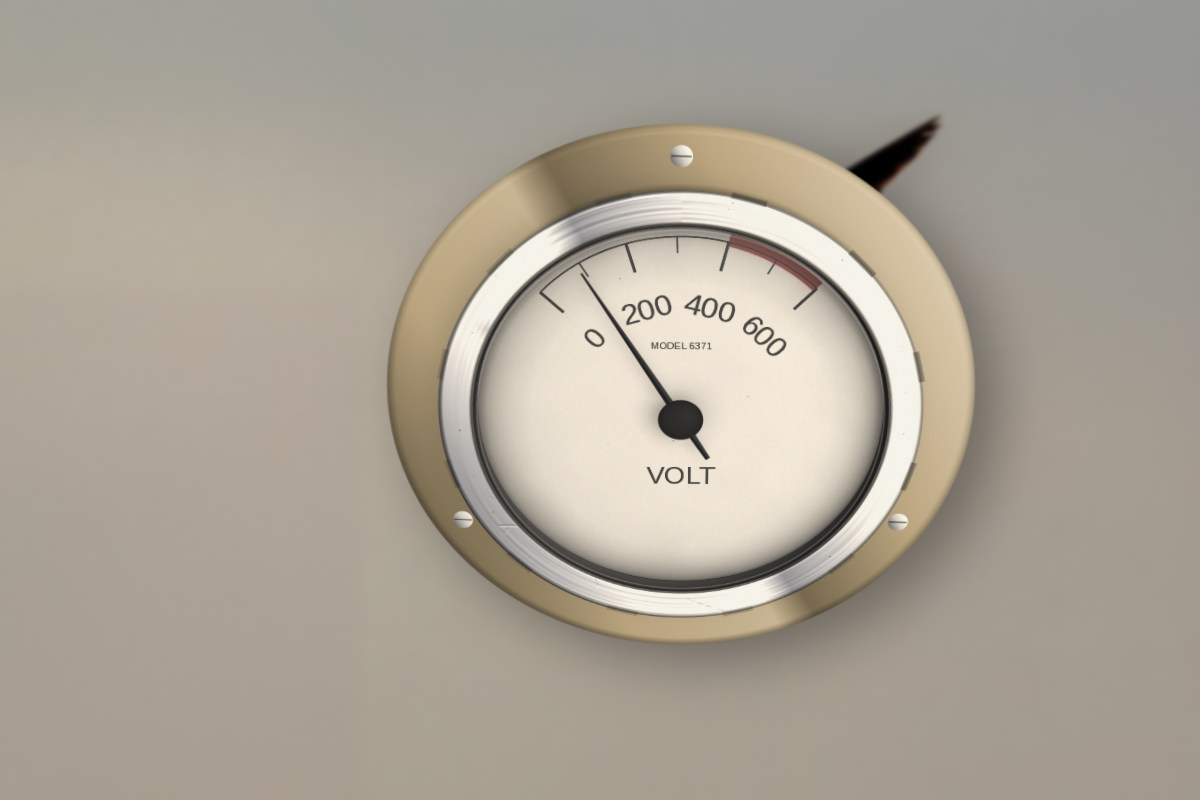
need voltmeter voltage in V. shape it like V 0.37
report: V 100
